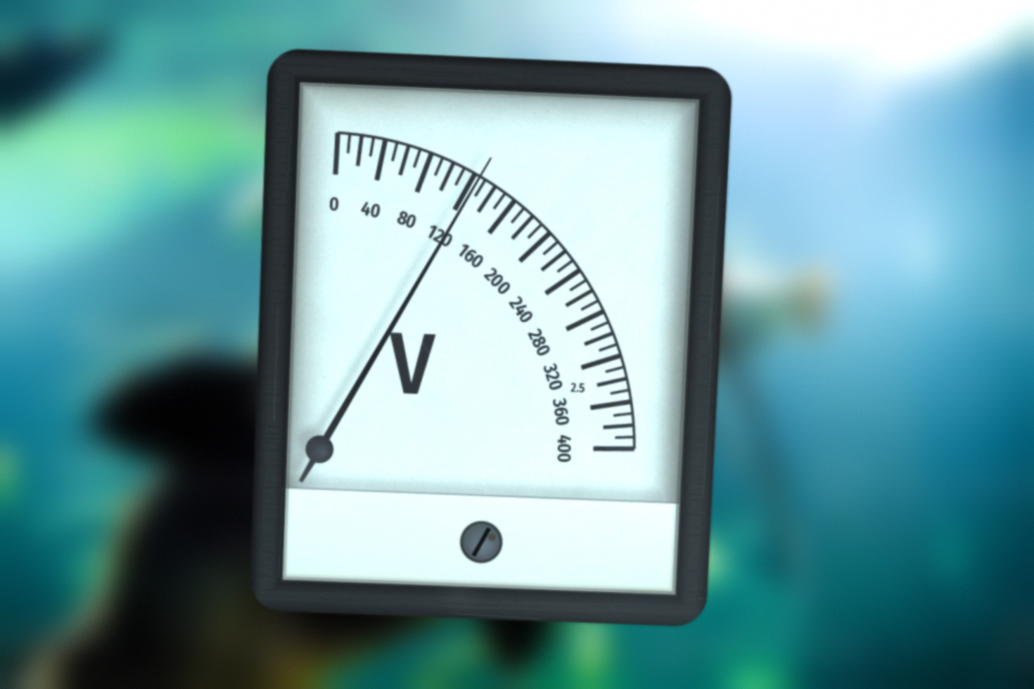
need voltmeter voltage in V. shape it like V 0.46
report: V 125
